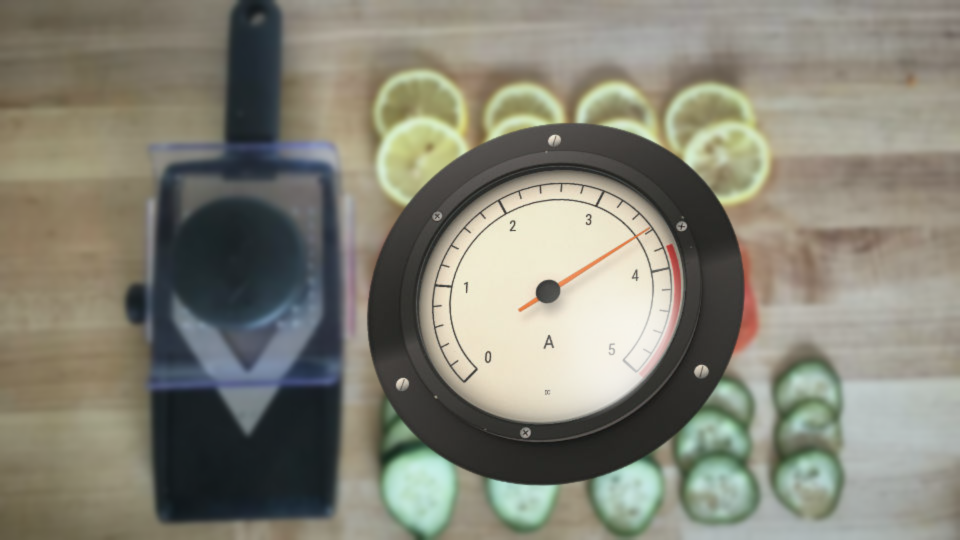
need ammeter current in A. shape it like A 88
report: A 3.6
